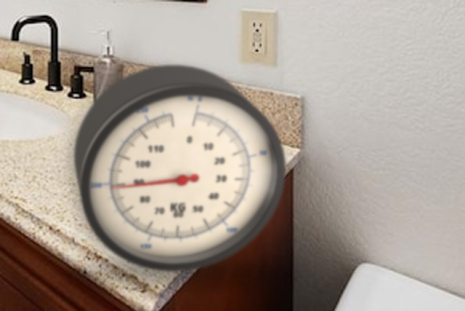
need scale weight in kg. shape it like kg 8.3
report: kg 90
